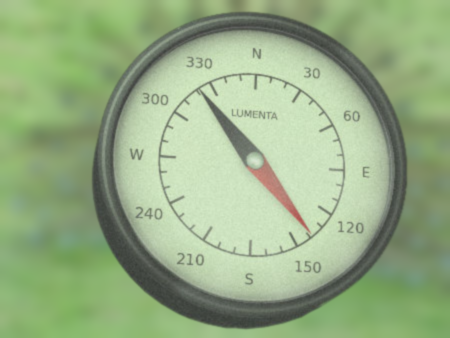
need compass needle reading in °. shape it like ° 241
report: ° 140
